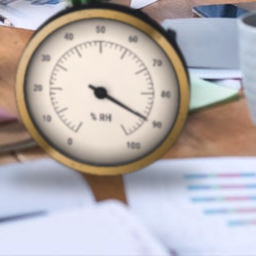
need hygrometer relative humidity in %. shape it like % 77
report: % 90
